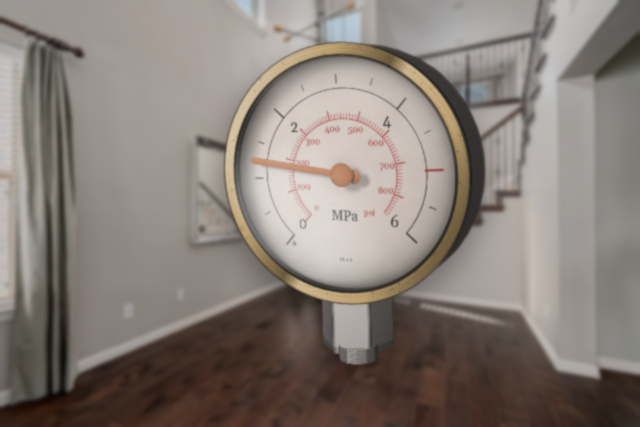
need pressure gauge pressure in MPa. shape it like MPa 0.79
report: MPa 1.25
